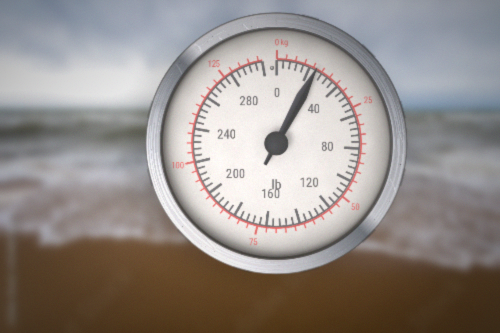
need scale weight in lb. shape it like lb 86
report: lb 24
